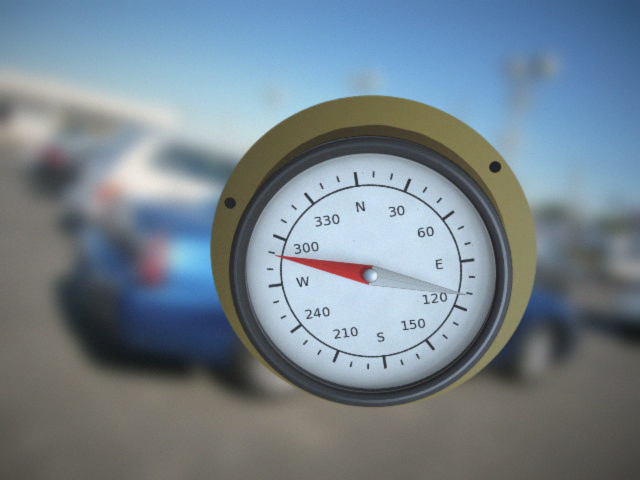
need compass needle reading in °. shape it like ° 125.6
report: ° 290
